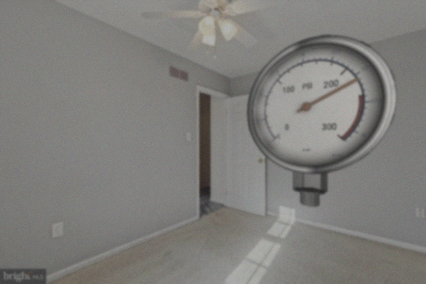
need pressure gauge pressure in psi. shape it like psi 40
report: psi 220
